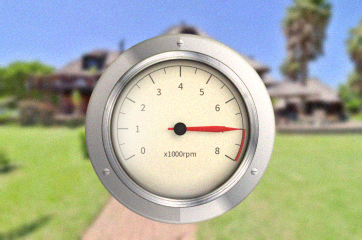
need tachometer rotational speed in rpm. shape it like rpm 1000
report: rpm 7000
